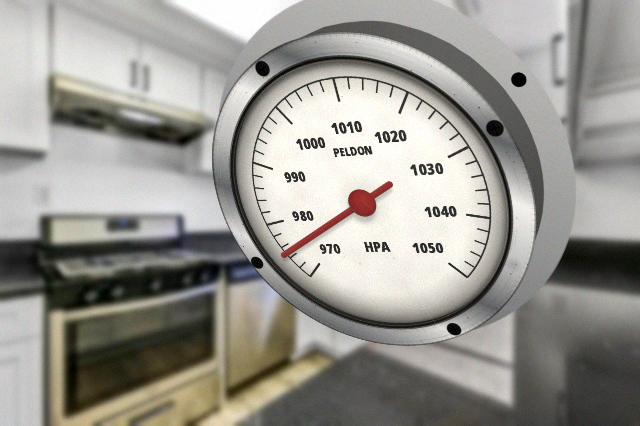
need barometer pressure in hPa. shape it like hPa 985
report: hPa 975
